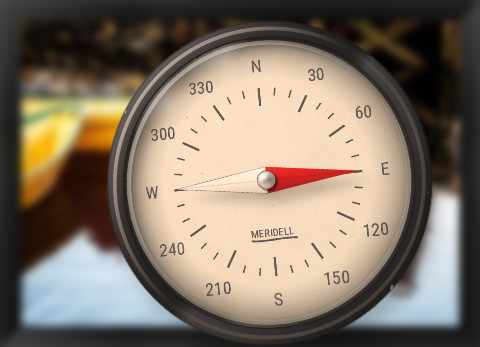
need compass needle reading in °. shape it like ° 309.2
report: ° 90
